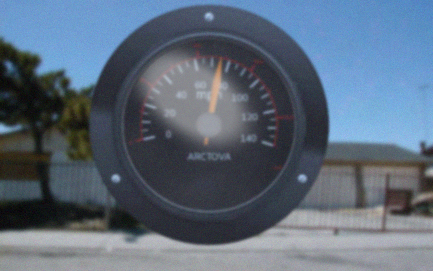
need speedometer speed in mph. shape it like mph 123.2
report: mph 75
